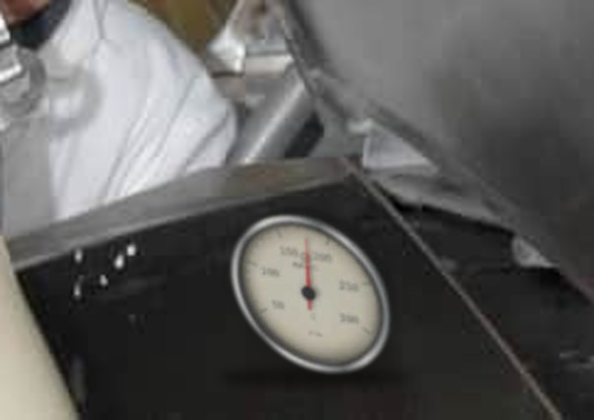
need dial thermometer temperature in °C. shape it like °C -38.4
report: °C 180
